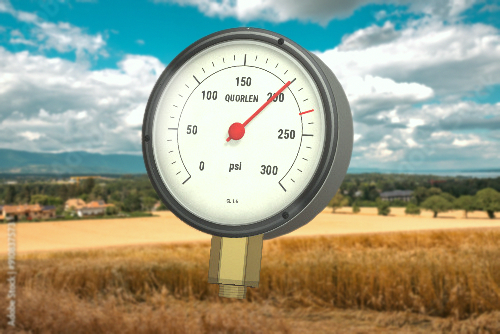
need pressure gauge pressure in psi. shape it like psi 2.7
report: psi 200
